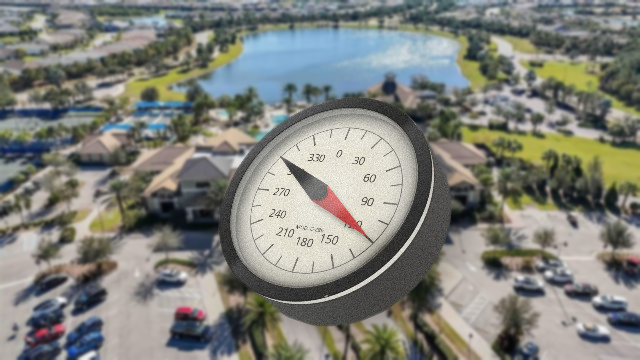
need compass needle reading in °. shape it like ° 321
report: ° 120
